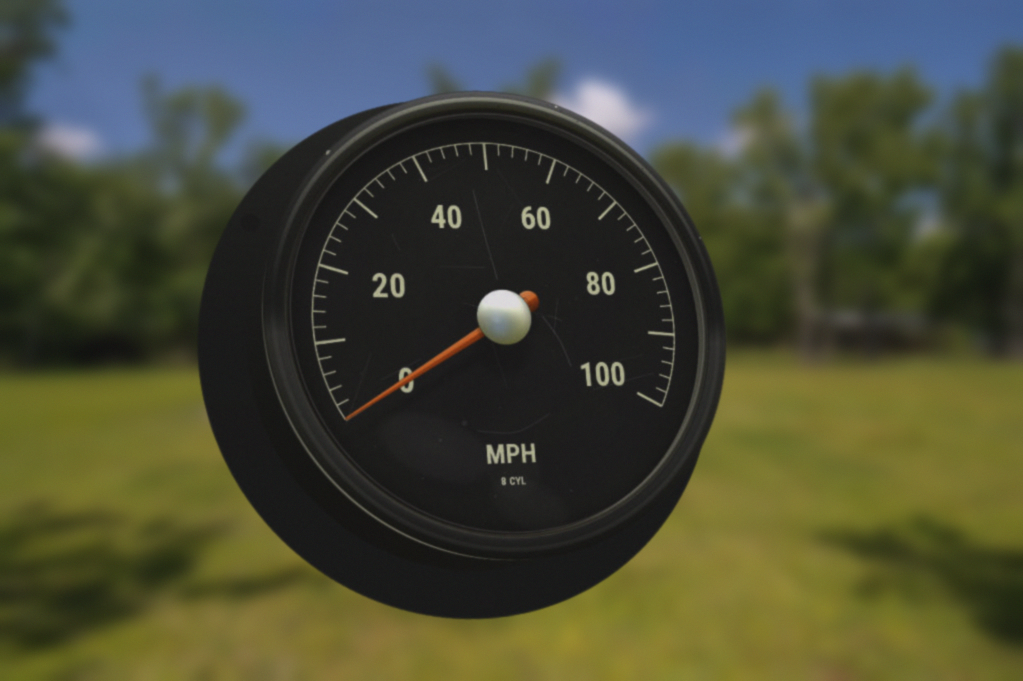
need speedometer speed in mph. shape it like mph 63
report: mph 0
